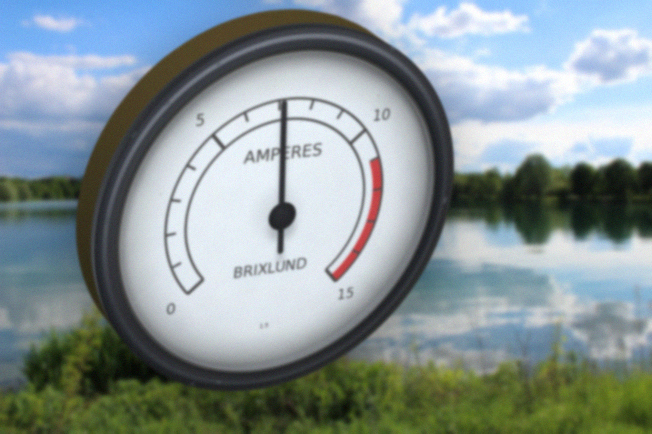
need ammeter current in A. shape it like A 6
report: A 7
